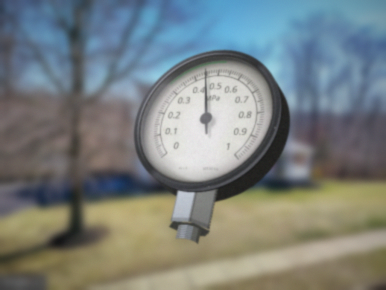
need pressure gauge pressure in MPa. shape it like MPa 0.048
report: MPa 0.45
